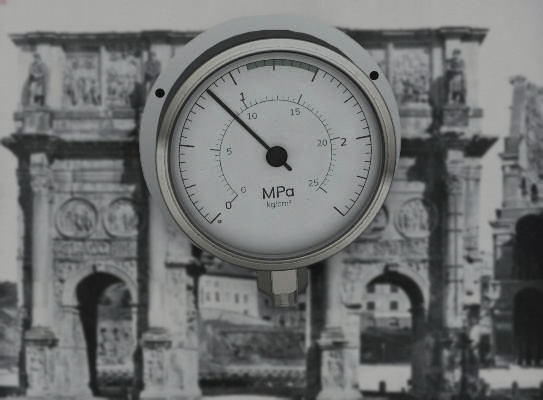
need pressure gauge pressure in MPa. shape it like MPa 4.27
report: MPa 0.85
